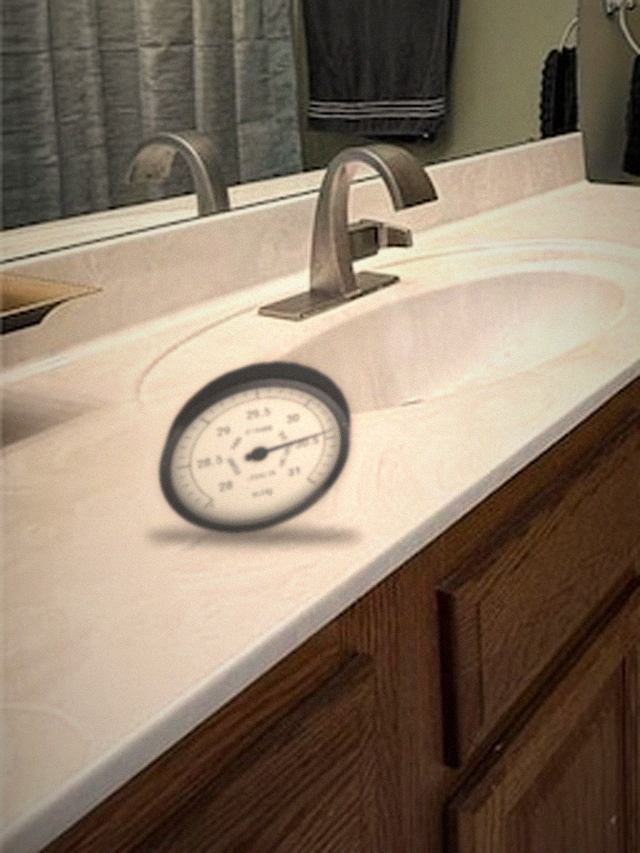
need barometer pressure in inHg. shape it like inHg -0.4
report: inHg 30.4
